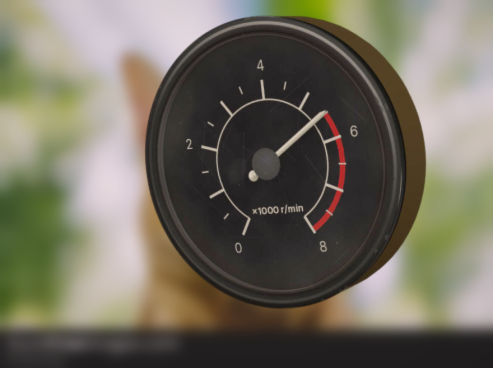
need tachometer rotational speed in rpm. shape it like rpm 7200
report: rpm 5500
